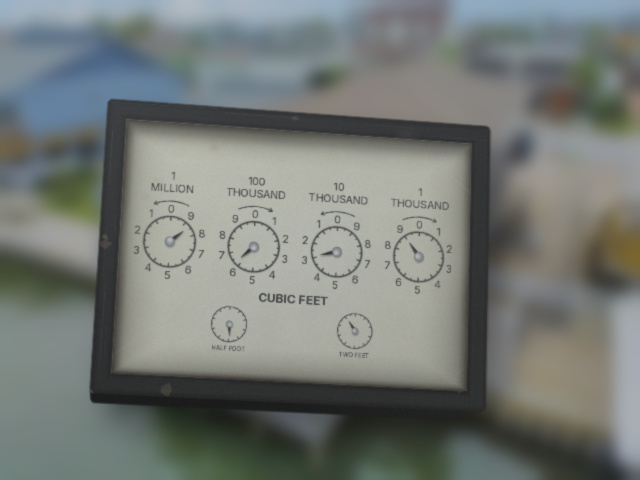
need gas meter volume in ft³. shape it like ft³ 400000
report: ft³ 862900
